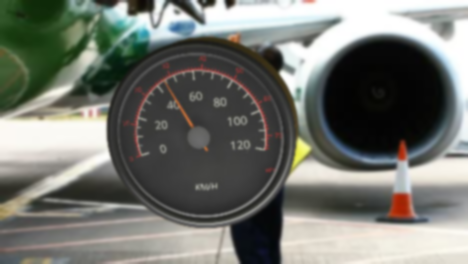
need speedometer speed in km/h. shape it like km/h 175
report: km/h 45
